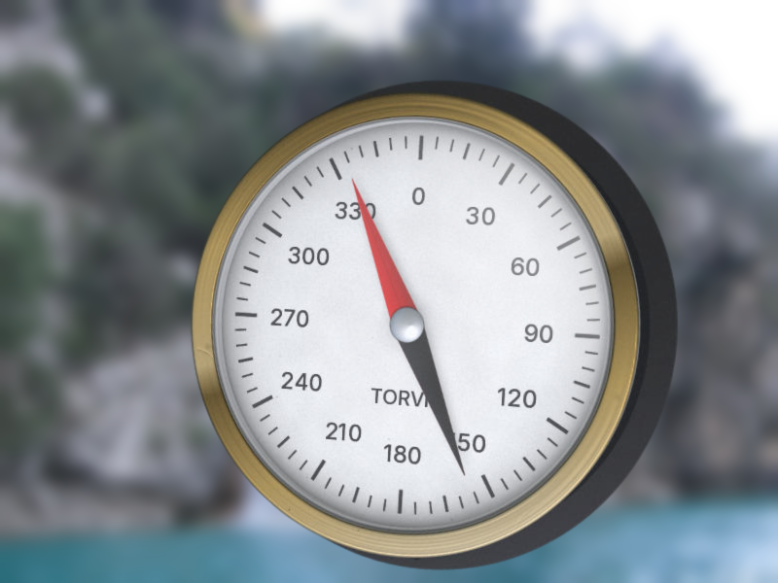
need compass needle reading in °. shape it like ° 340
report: ° 335
